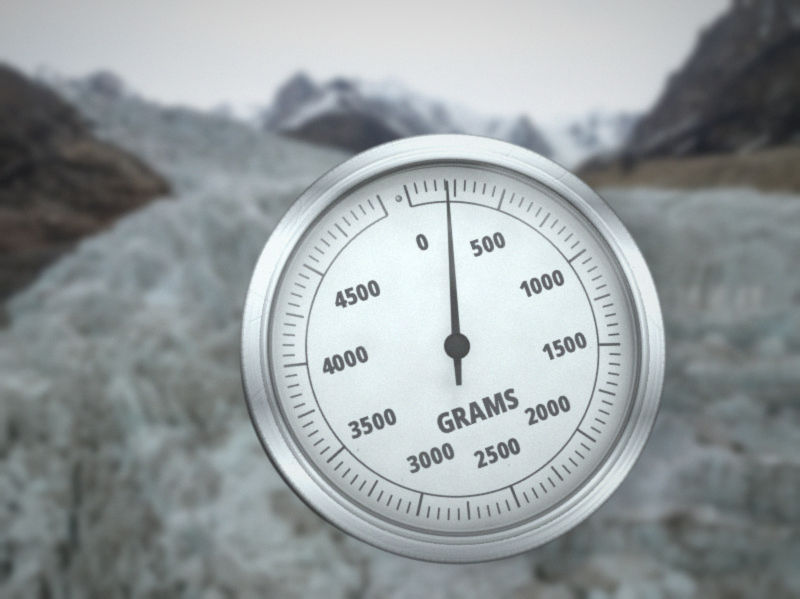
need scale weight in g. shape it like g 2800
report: g 200
